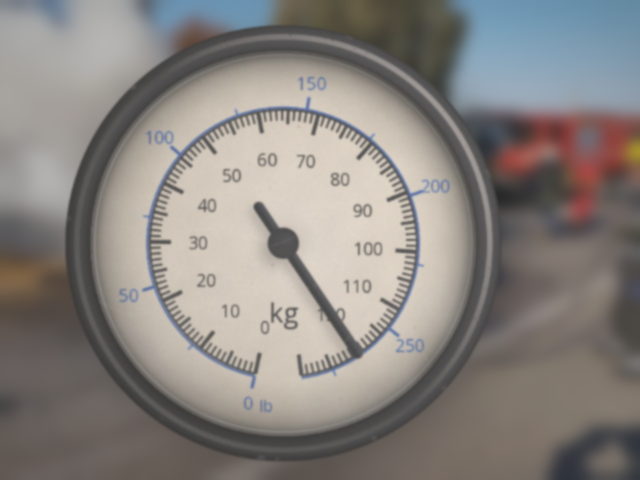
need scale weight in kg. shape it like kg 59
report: kg 120
